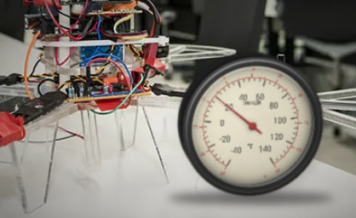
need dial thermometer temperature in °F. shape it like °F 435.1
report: °F 20
